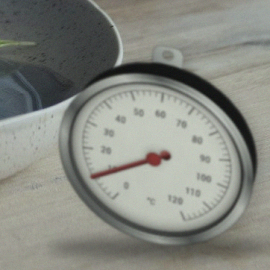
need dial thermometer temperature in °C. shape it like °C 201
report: °C 10
